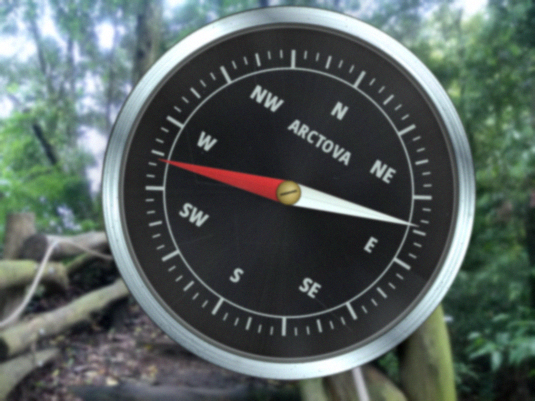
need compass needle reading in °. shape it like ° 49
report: ° 252.5
